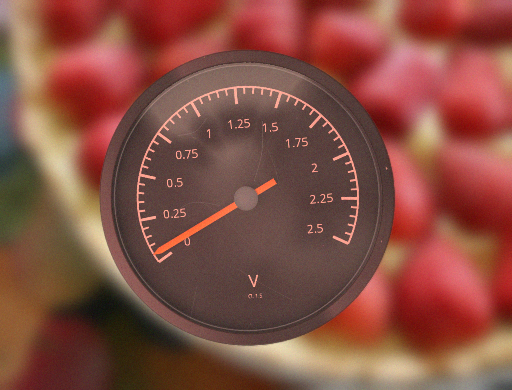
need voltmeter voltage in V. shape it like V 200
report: V 0.05
